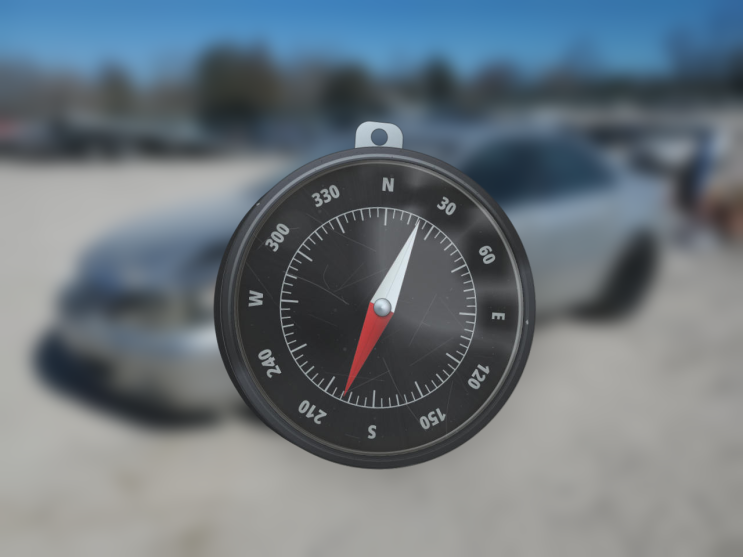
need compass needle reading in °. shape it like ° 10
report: ° 200
